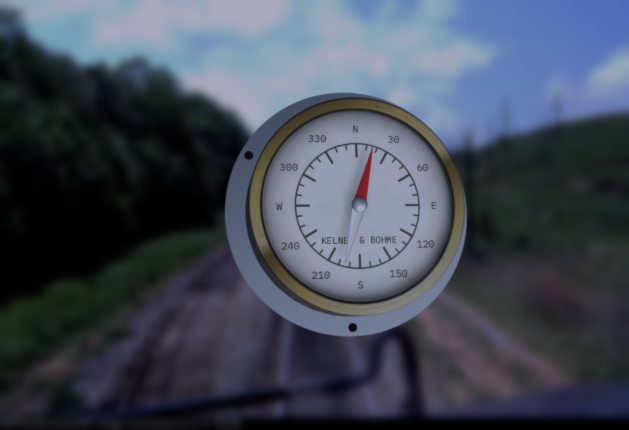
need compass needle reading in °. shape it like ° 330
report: ° 15
